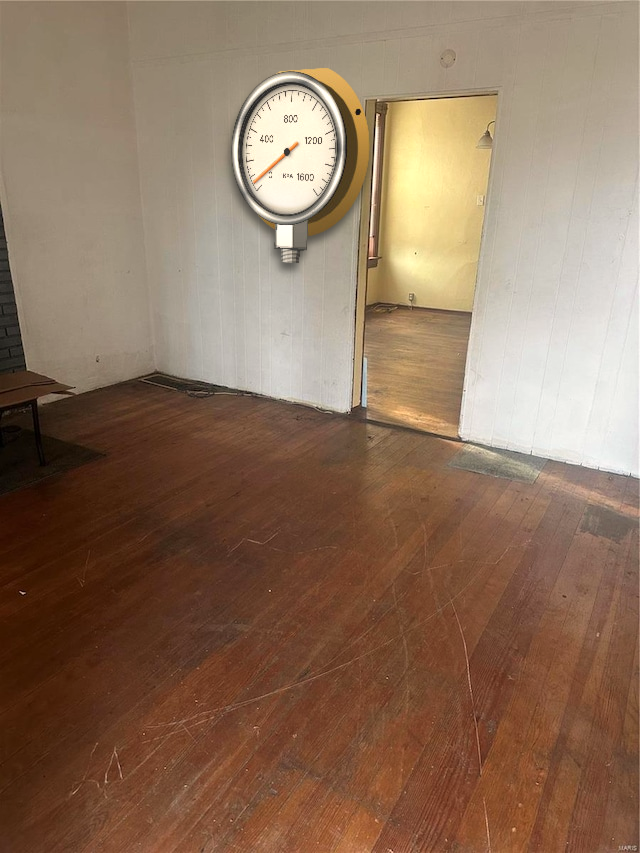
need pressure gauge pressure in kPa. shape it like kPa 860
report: kPa 50
